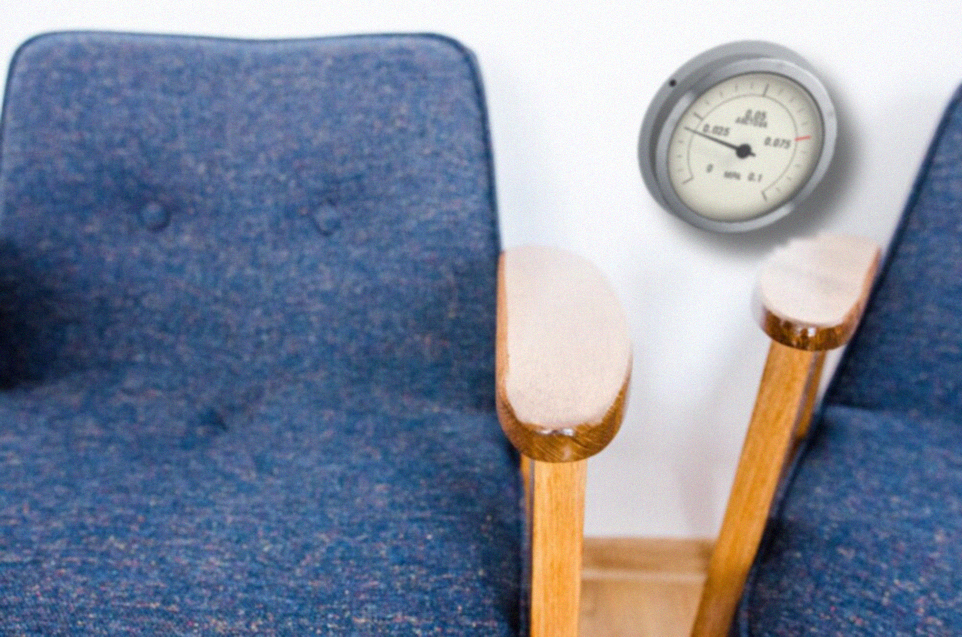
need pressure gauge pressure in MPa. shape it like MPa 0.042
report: MPa 0.02
